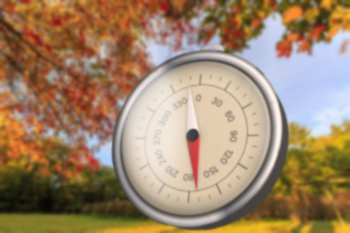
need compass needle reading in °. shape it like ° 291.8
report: ° 170
